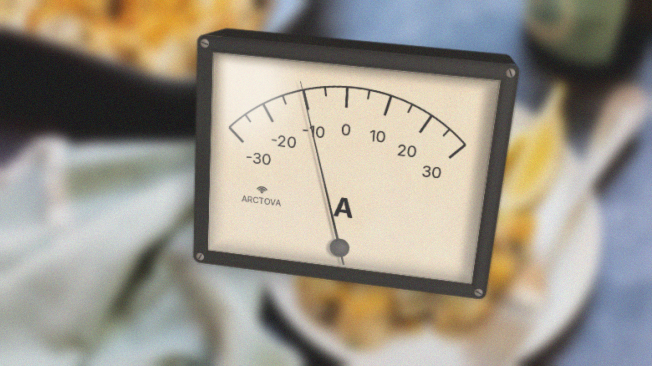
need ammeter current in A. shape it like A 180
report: A -10
